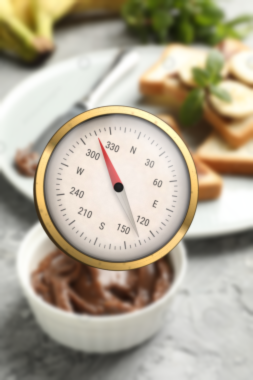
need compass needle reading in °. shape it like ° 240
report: ° 315
